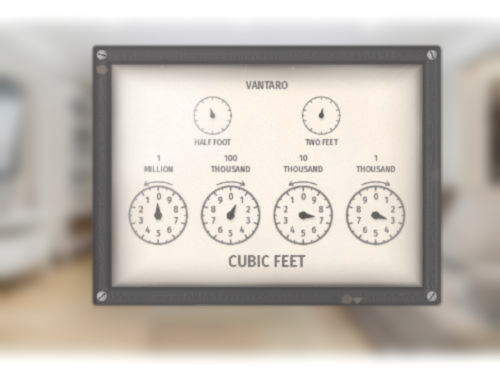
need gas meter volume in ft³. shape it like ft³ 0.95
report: ft³ 7300
